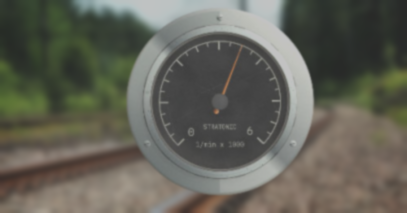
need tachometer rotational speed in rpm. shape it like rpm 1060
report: rpm 3500
